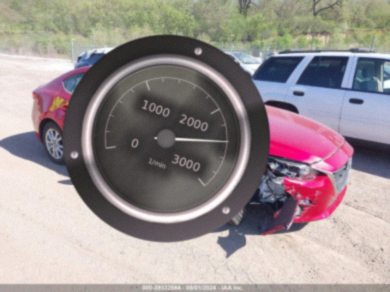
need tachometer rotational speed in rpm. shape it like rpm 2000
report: rpm 2400
